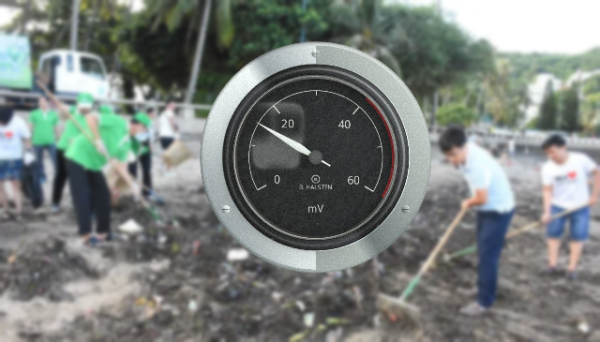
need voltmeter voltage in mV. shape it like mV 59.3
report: mV 15
